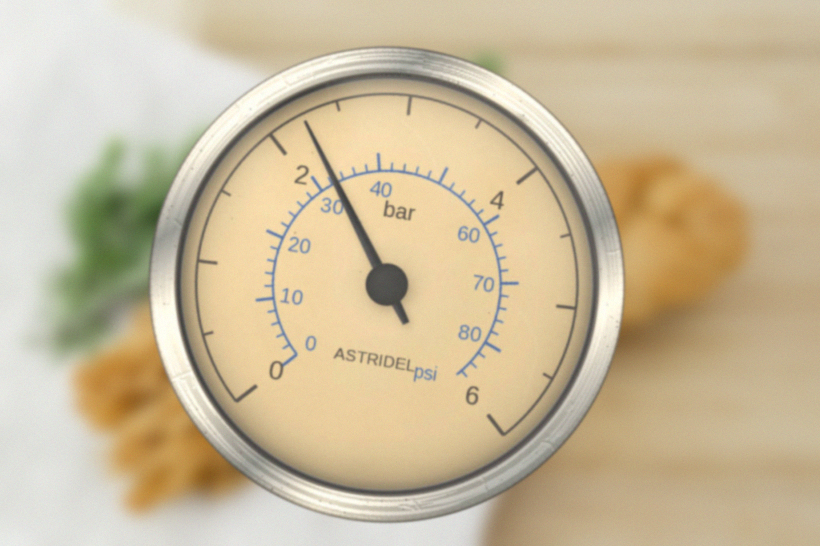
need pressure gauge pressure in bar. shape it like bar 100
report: bar 2.25
